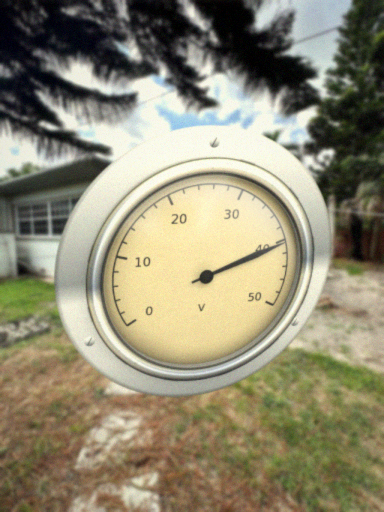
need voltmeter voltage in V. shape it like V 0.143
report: V 40
